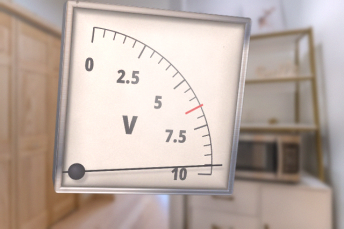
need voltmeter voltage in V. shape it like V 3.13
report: V 9.5
